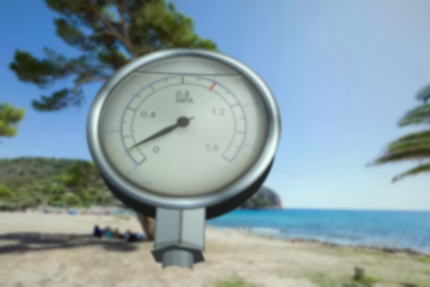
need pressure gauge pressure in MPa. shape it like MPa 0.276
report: MPa 0.1
